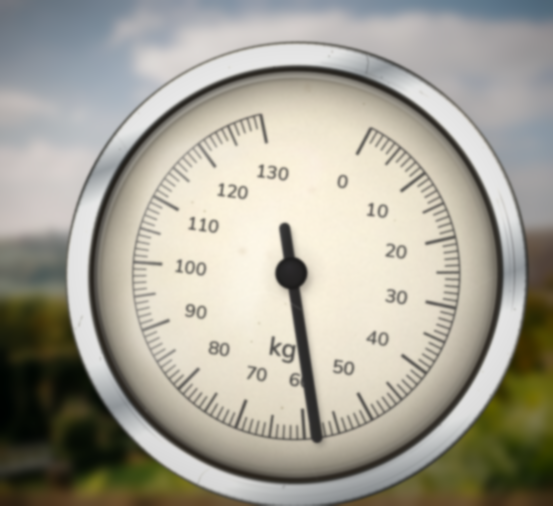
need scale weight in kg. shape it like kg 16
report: kg 58
